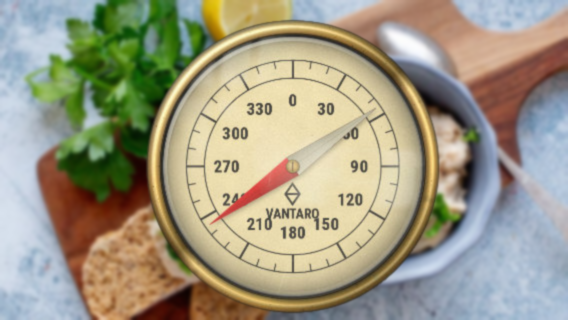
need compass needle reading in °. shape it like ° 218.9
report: ° 235
